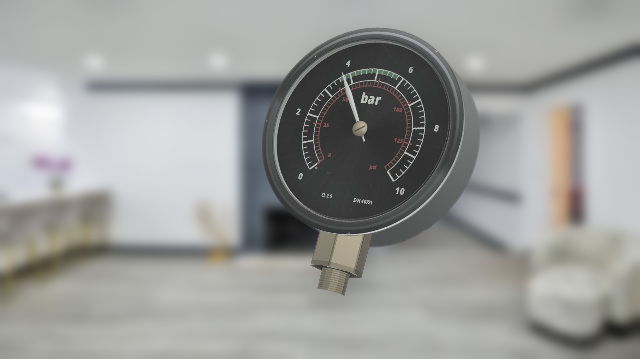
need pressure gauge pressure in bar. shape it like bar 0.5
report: bar 3.8
